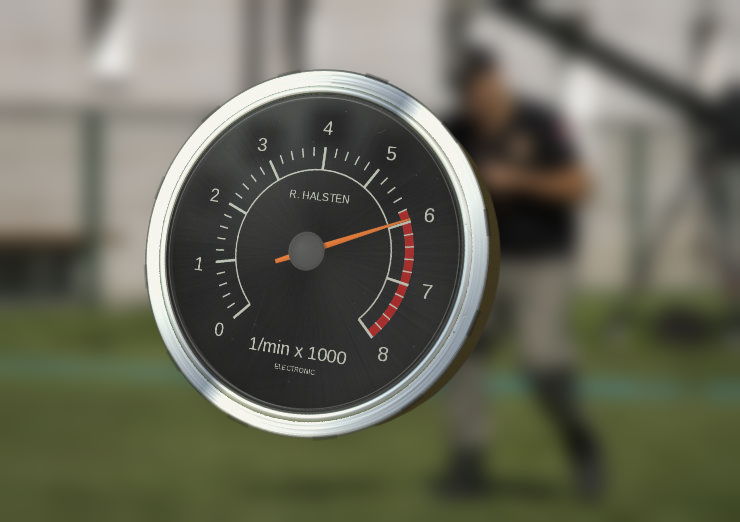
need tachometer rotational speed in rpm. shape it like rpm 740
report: rpm 6000
